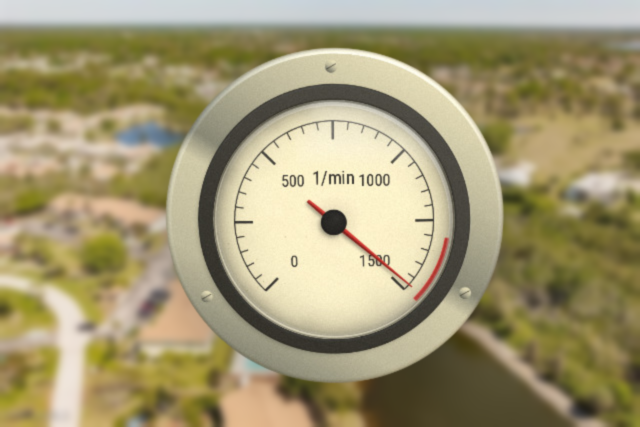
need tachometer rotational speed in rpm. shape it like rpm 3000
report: rpm 1475
